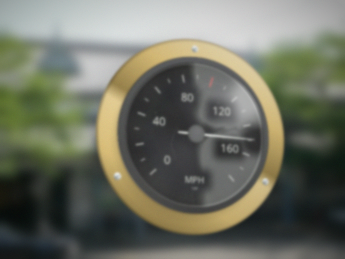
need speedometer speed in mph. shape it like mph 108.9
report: mph 150
